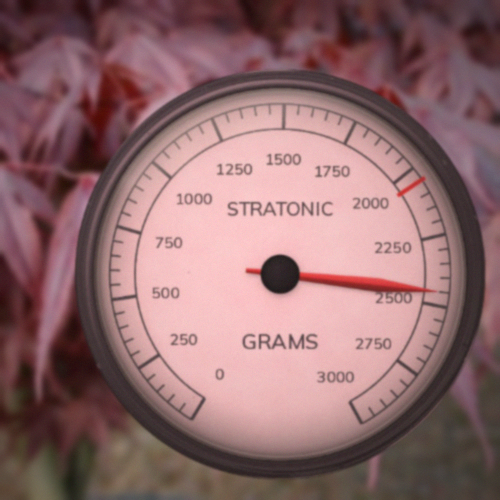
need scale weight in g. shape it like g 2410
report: g 2450
